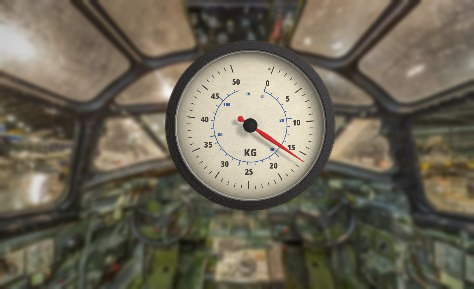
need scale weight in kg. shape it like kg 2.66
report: kg 16
